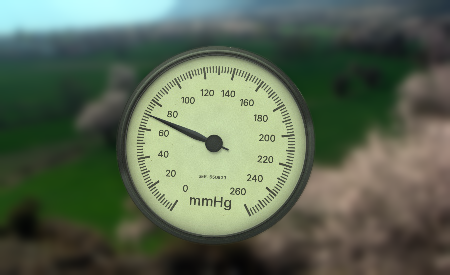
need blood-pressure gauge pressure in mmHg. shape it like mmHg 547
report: mmHg 70
